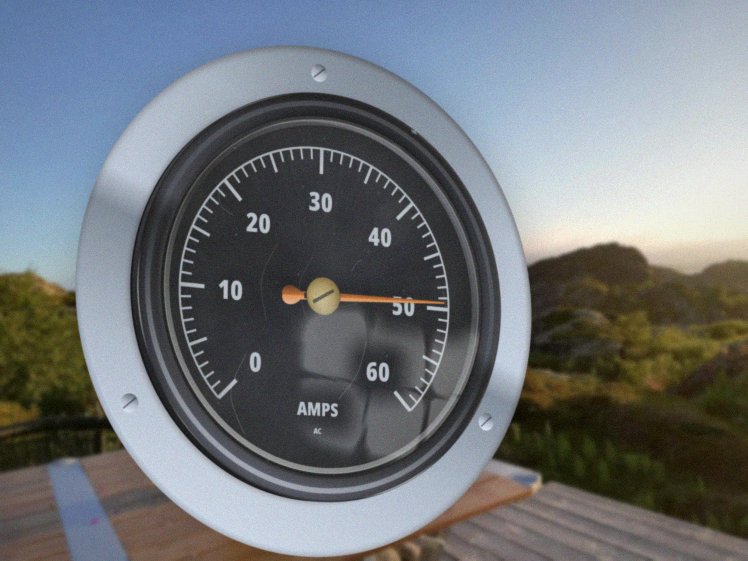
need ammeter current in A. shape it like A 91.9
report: A 49.5
